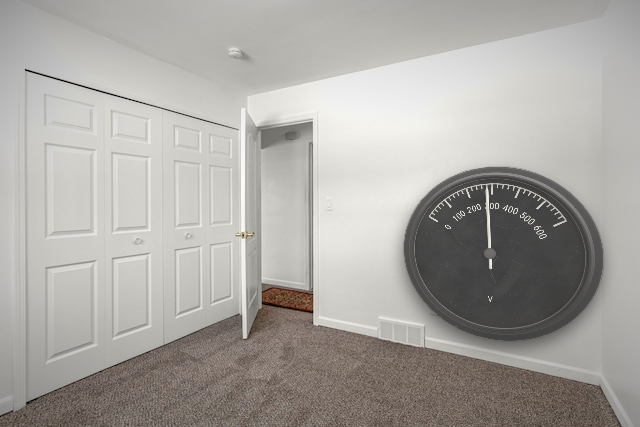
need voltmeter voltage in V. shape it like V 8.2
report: V 280
